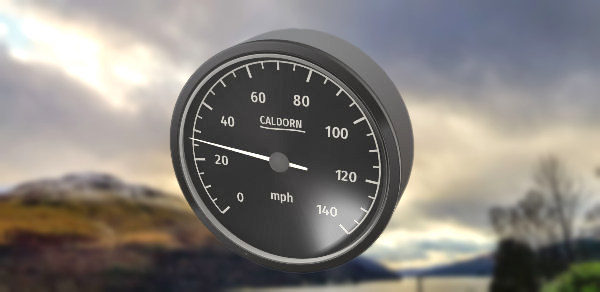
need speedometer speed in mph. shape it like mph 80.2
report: mph 27.5
